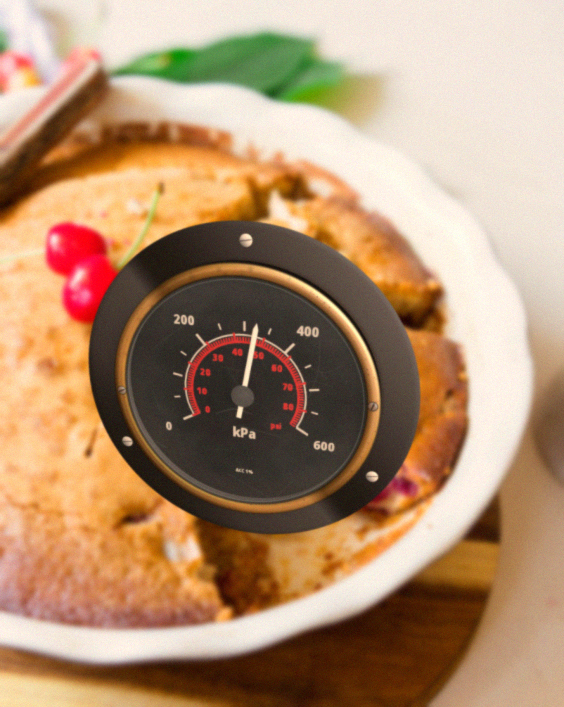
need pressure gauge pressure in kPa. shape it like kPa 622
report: kPa 325
